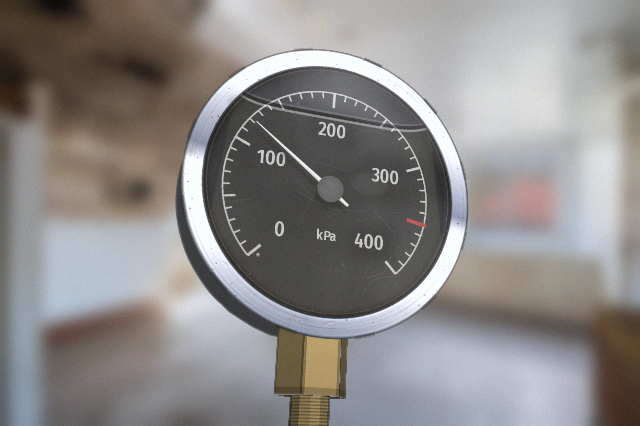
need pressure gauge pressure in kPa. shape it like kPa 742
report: kPa 120
